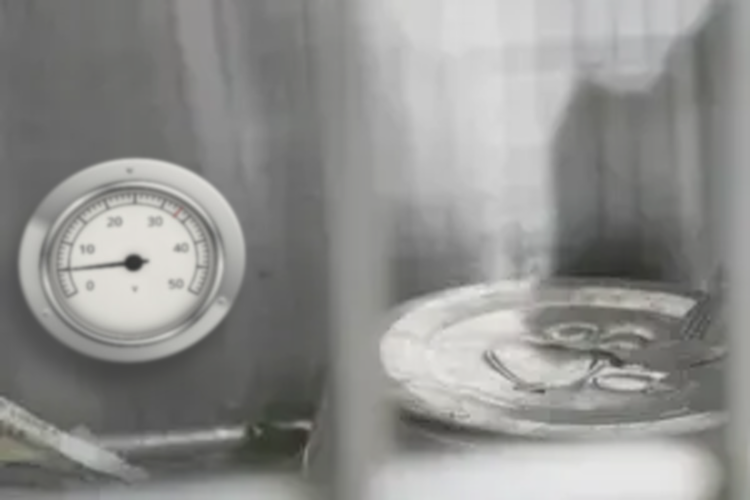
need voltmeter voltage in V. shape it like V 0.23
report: V 5
